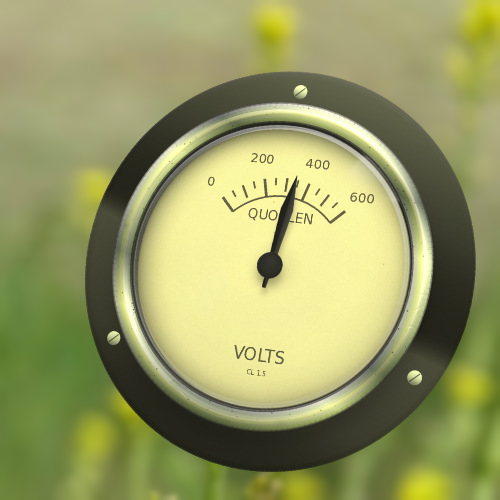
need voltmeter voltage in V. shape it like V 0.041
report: V 350
